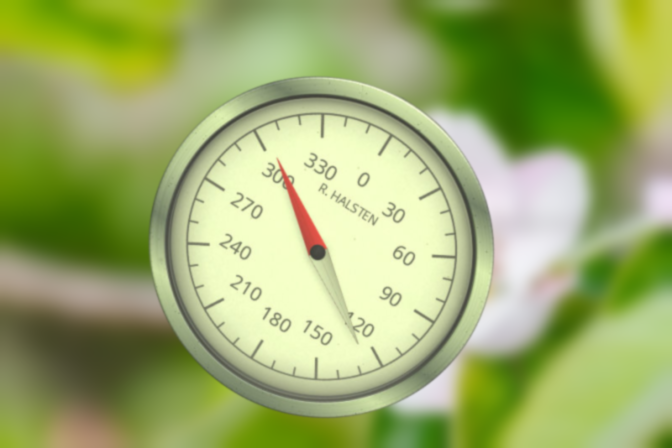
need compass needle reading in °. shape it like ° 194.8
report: ° 305
